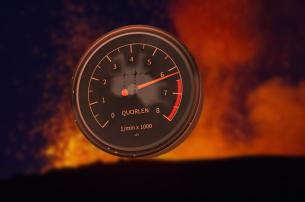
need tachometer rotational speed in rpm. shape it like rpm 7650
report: rpm 6250
